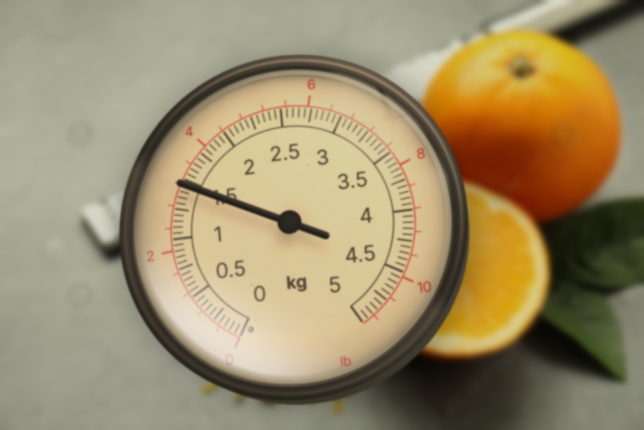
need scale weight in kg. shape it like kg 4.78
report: kg 1.45
